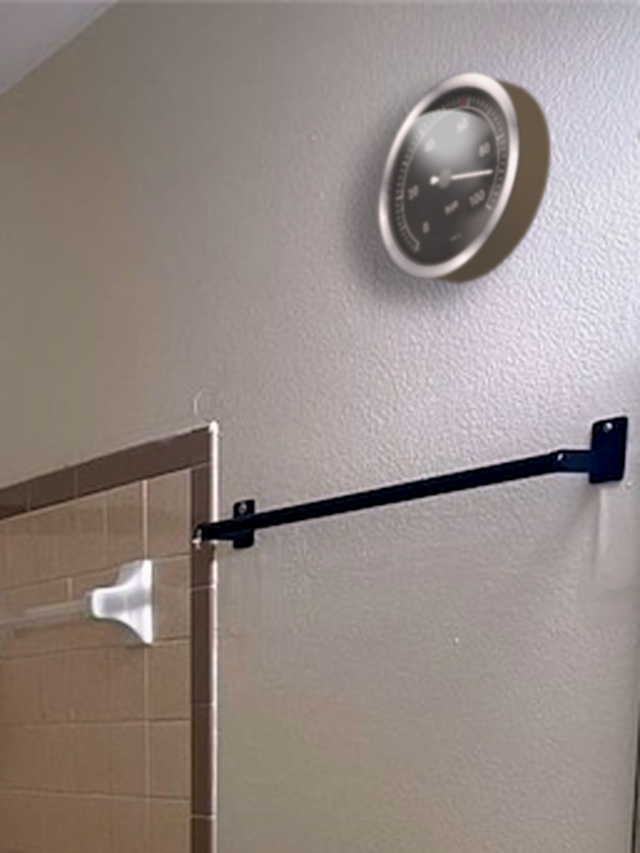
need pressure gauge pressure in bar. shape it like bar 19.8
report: bar 90
